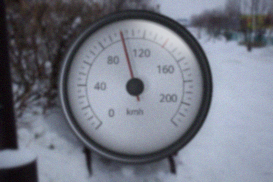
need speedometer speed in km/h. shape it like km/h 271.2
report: km/h 100
